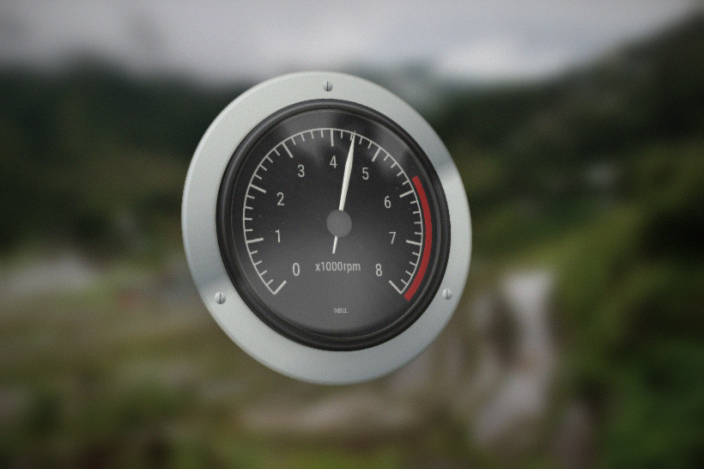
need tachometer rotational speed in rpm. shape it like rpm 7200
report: rpm 4400
